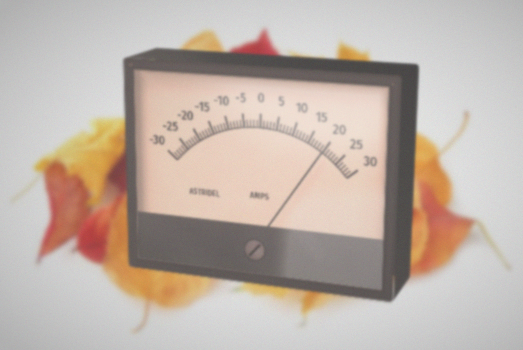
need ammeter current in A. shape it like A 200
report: A 20
